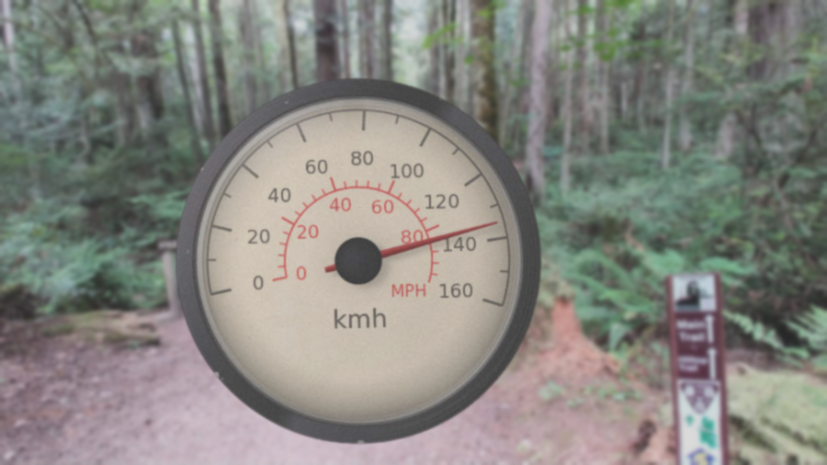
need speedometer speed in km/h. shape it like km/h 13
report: km/h 135
